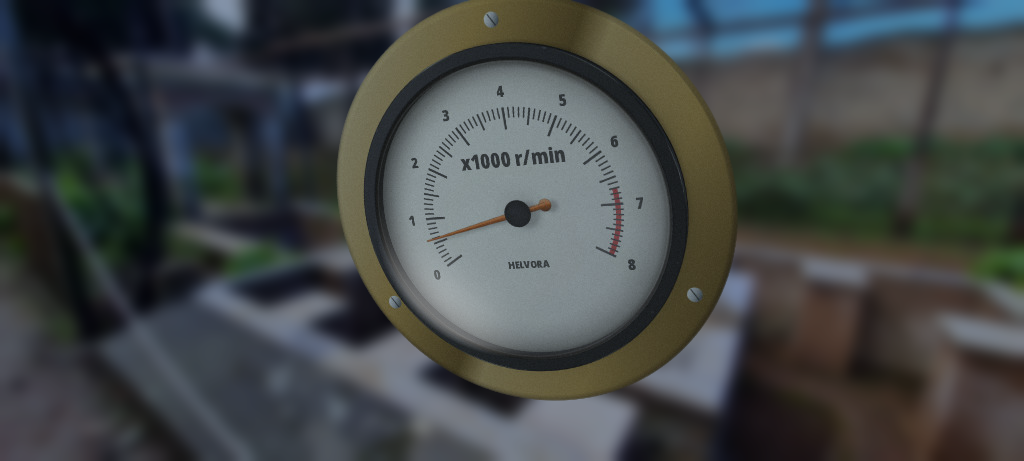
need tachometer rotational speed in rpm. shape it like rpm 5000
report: rpm 600
